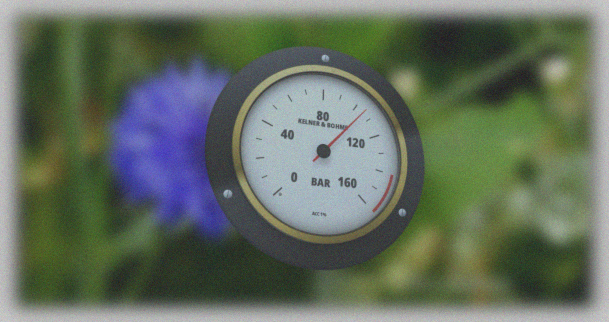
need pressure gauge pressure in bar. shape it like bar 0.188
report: bar 105
